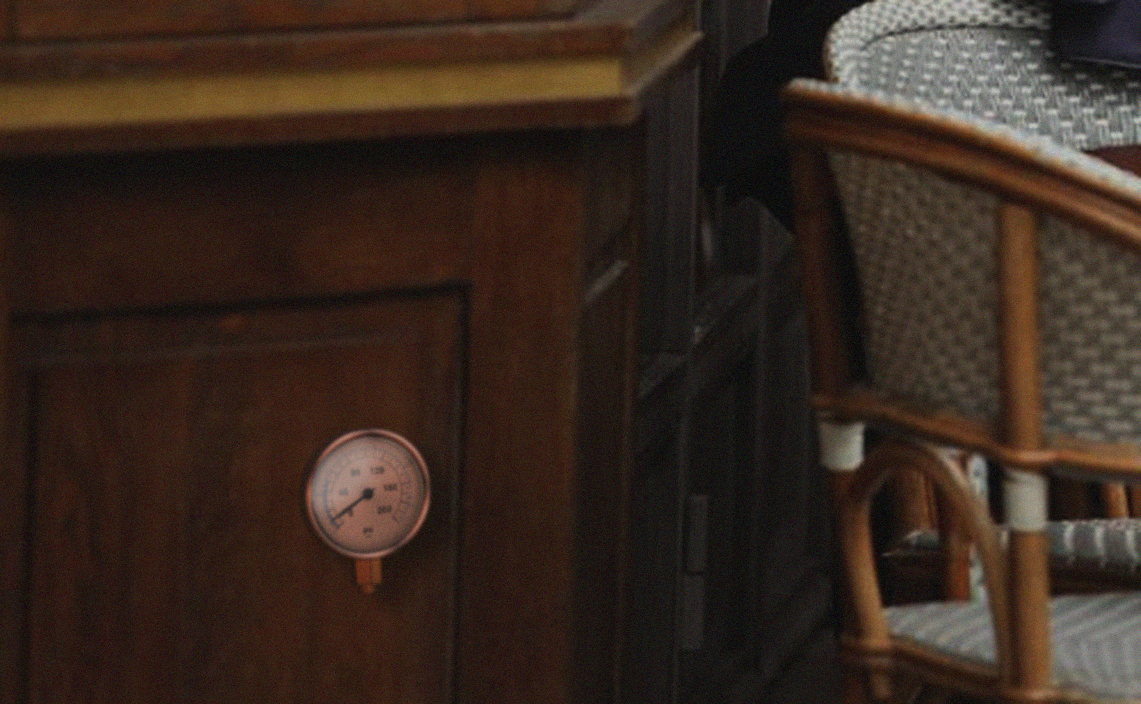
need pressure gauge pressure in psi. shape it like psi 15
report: psi 10
